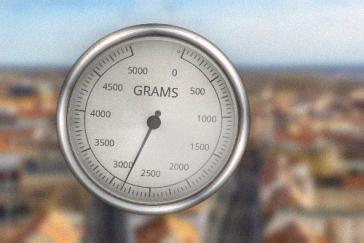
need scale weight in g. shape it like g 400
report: g 2850
